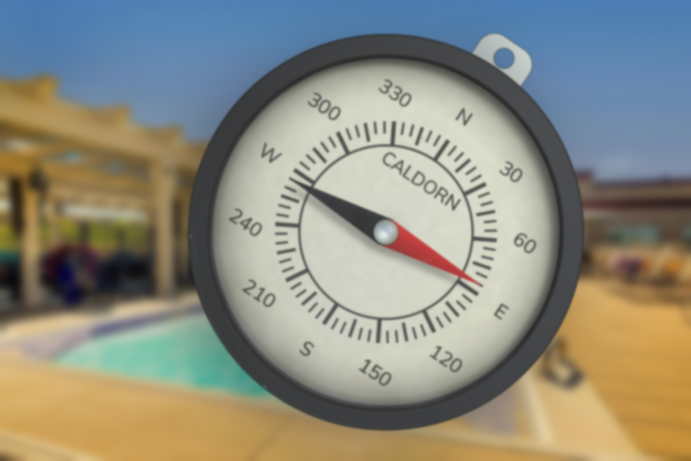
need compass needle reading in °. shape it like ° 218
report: ° 85
